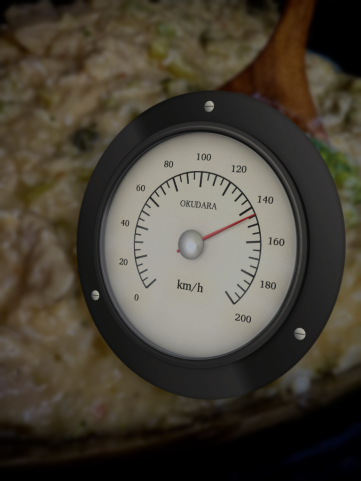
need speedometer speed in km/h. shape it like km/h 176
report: km/h 145
